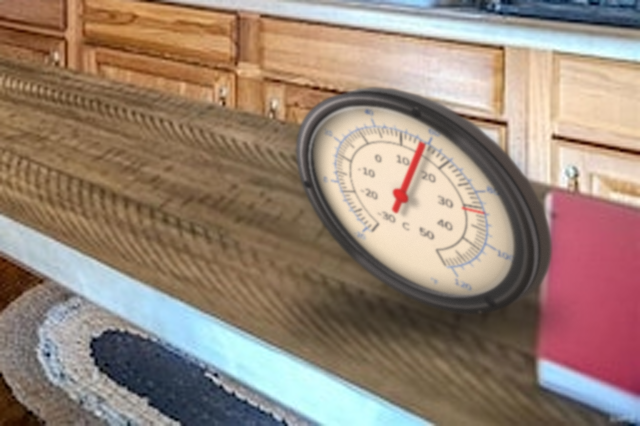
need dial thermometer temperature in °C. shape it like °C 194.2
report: °C 15
